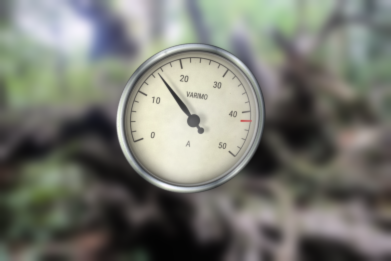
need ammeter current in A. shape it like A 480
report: A 15
